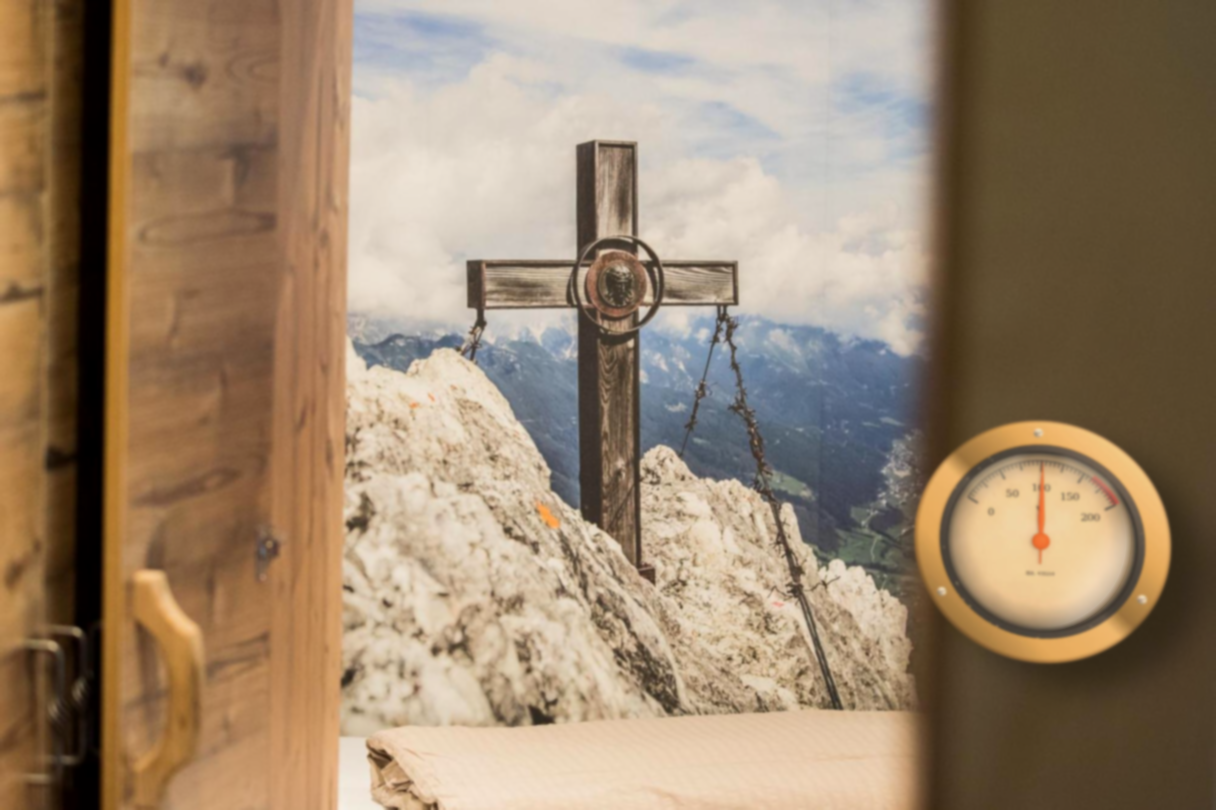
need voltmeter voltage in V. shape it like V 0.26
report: V 100
